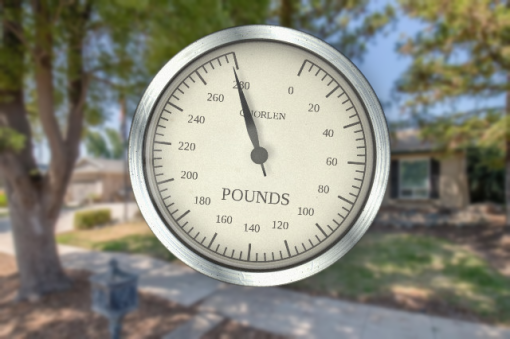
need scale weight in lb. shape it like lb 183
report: lb 278
